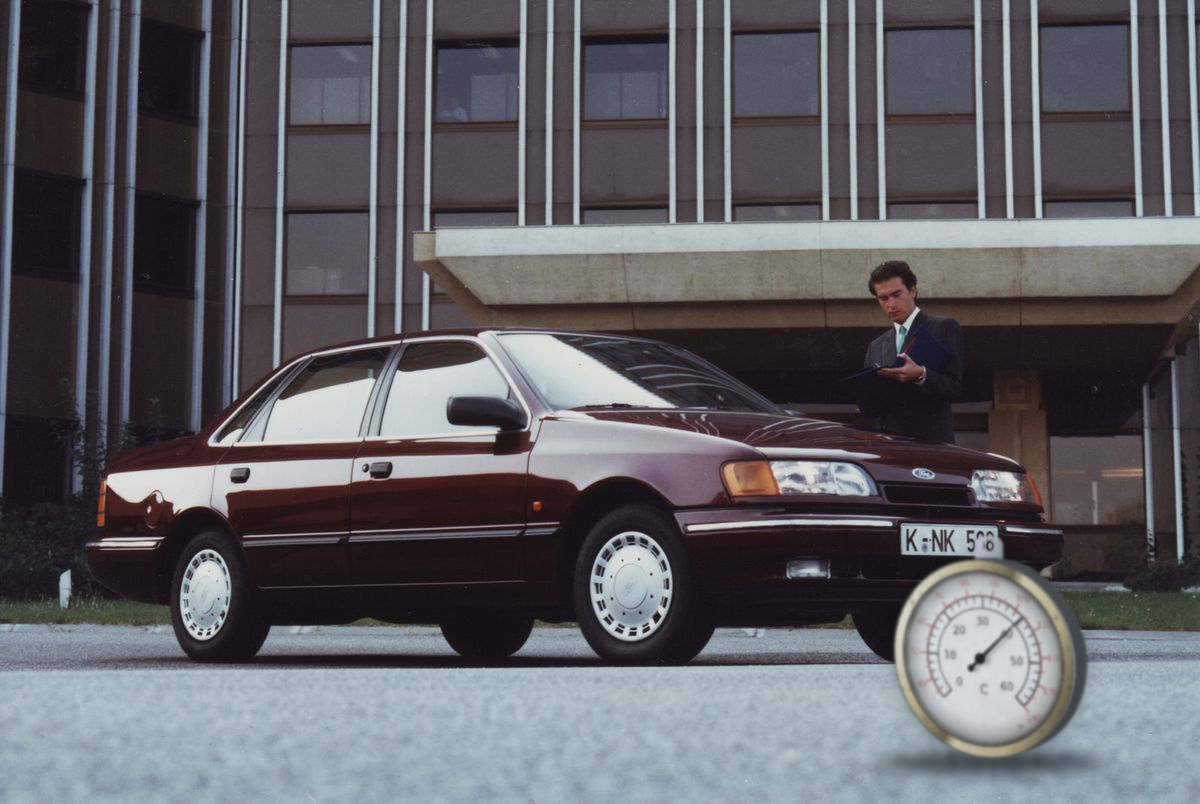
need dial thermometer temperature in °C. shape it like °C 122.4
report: °C 40
